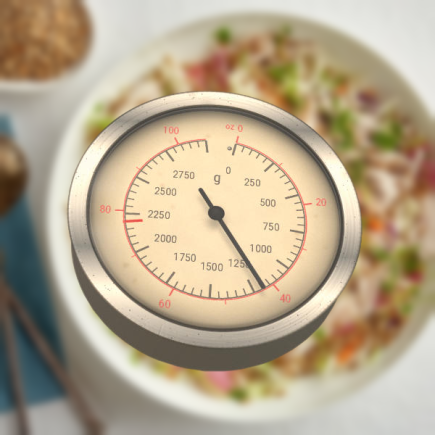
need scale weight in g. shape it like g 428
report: g 1200
